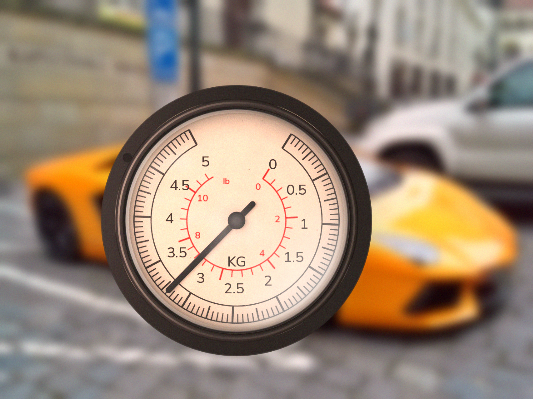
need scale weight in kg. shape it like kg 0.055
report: kg 3.2
